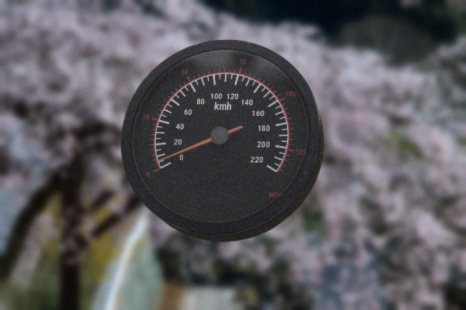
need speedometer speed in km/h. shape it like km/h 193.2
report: km/h 5
